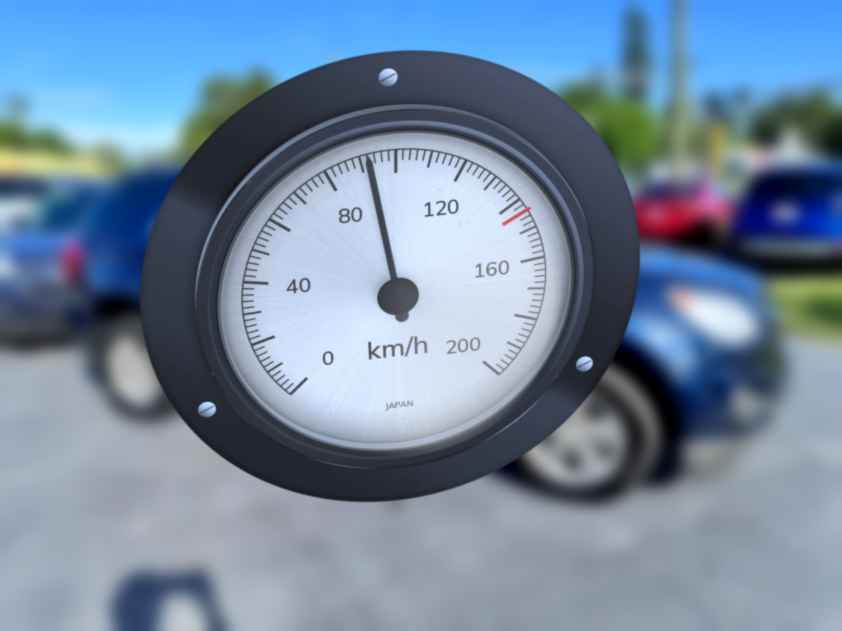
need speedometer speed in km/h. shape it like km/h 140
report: km/h 92
